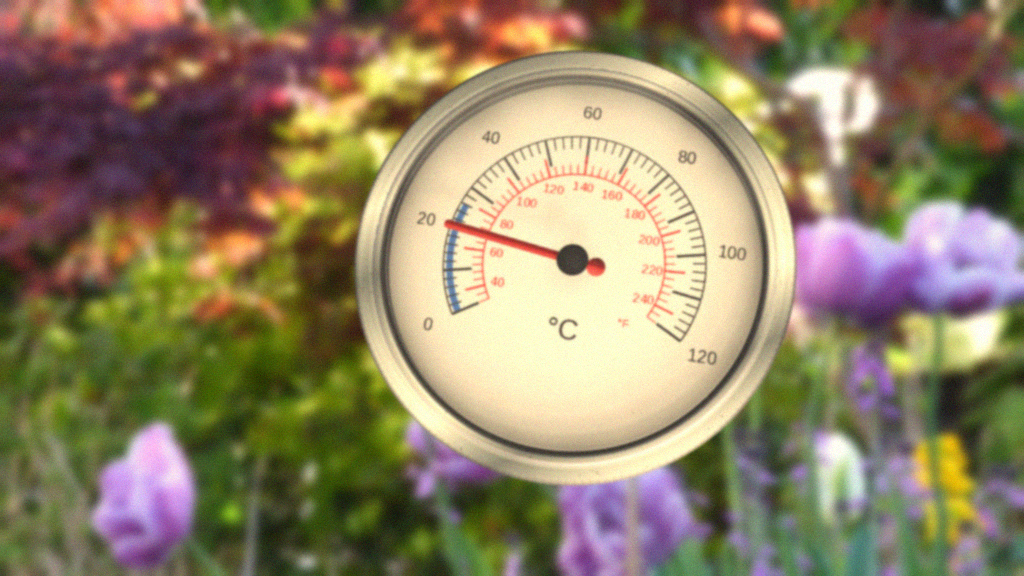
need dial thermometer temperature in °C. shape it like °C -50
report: °C 20
